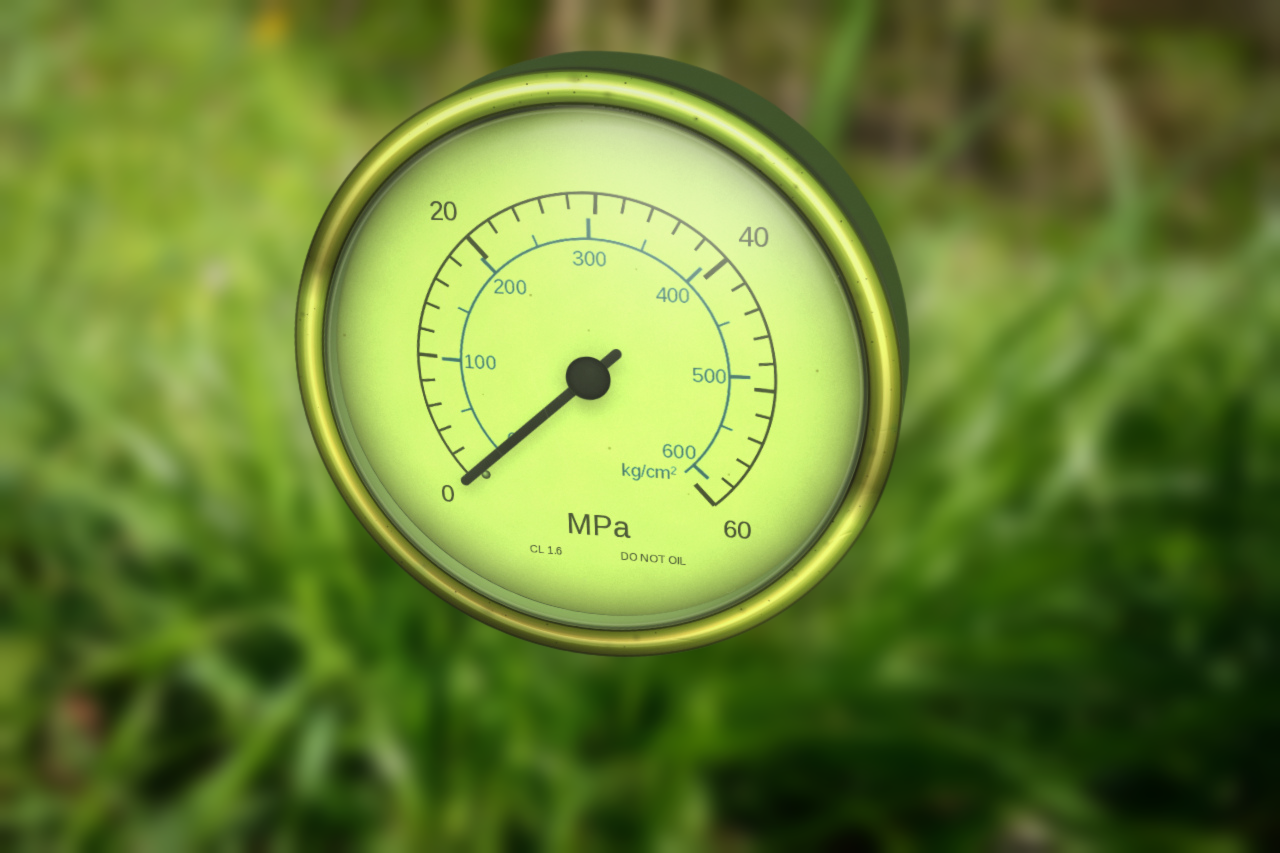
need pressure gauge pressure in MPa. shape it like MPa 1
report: MPa 0
